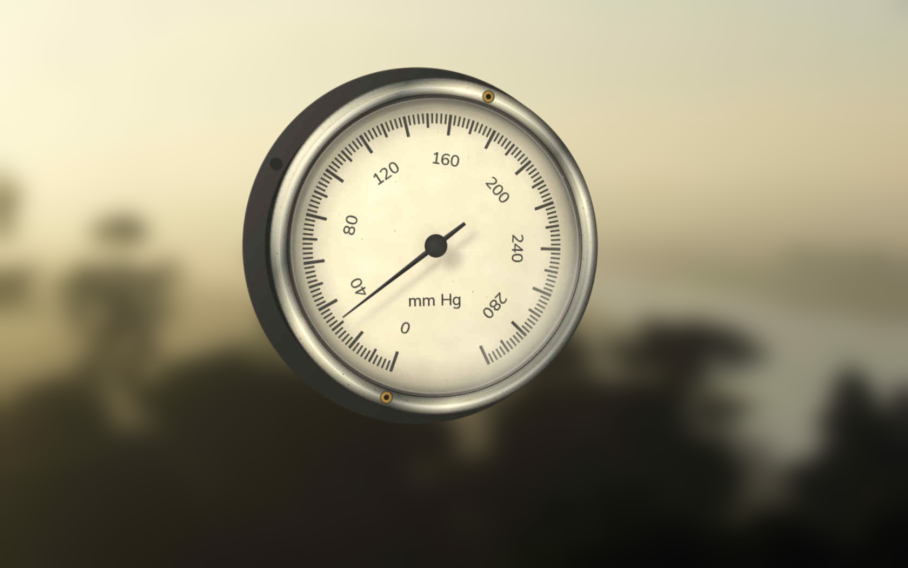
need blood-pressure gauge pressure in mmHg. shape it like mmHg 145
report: mmHg 32
